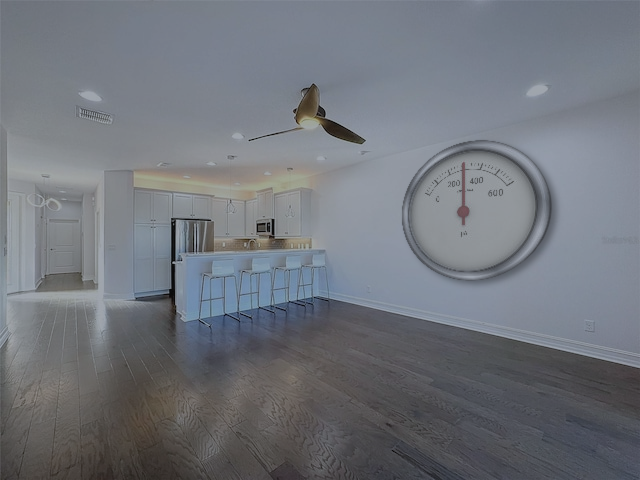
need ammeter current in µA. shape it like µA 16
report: µA 300
